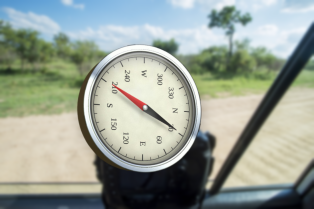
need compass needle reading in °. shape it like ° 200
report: ° 210
